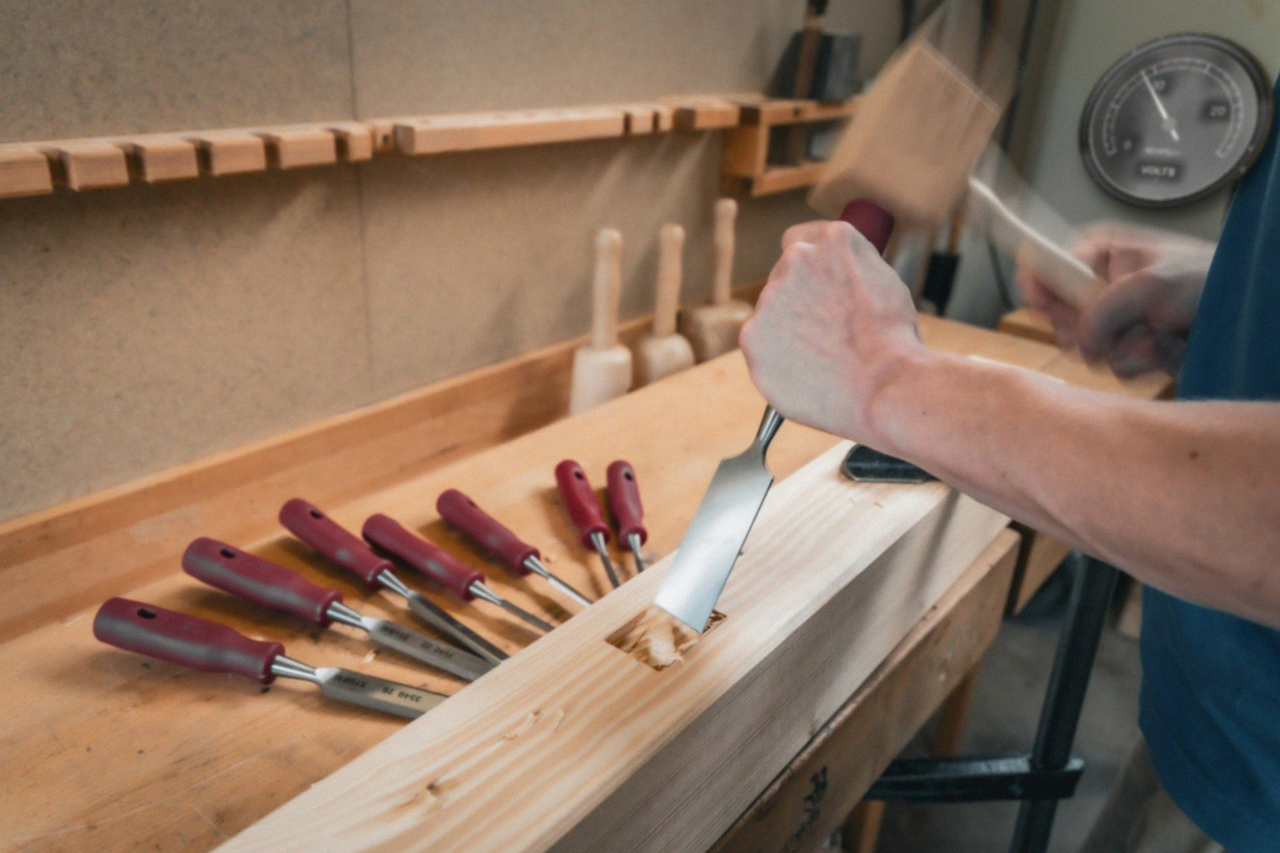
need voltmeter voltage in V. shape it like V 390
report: V 9
